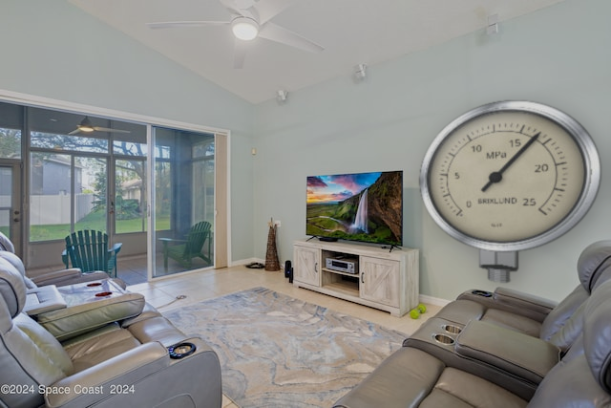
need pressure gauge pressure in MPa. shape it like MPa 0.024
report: MPa 16.5
